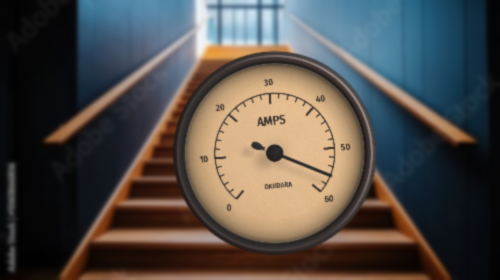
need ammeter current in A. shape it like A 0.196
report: A 56
